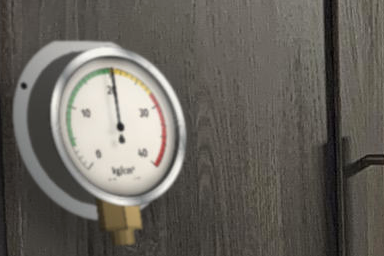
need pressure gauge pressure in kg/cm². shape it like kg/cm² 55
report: kg/cm² 20
